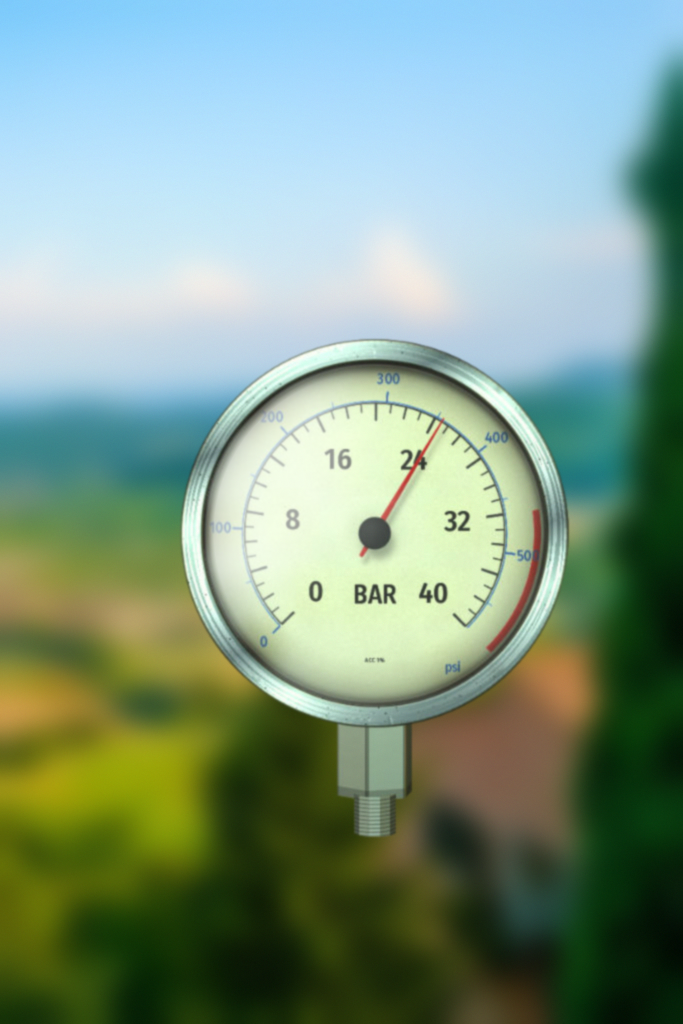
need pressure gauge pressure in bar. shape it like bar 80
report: bar 24.5
